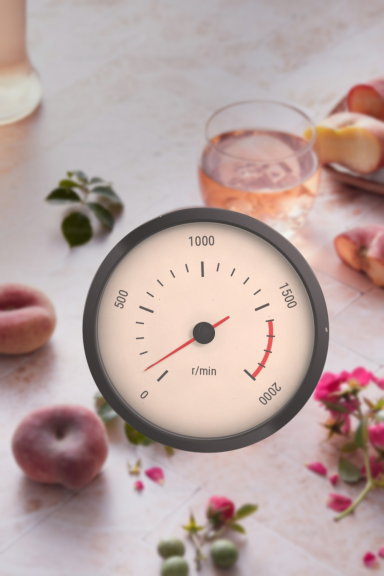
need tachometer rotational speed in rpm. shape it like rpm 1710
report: rpm 100
